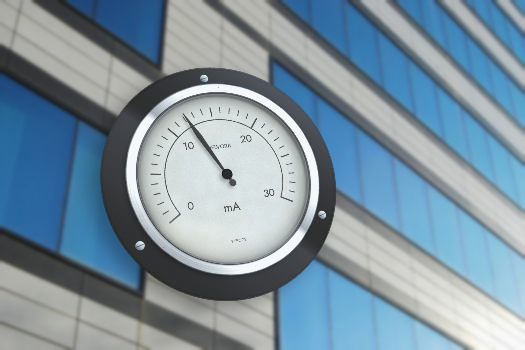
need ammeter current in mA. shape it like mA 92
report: mA 12
